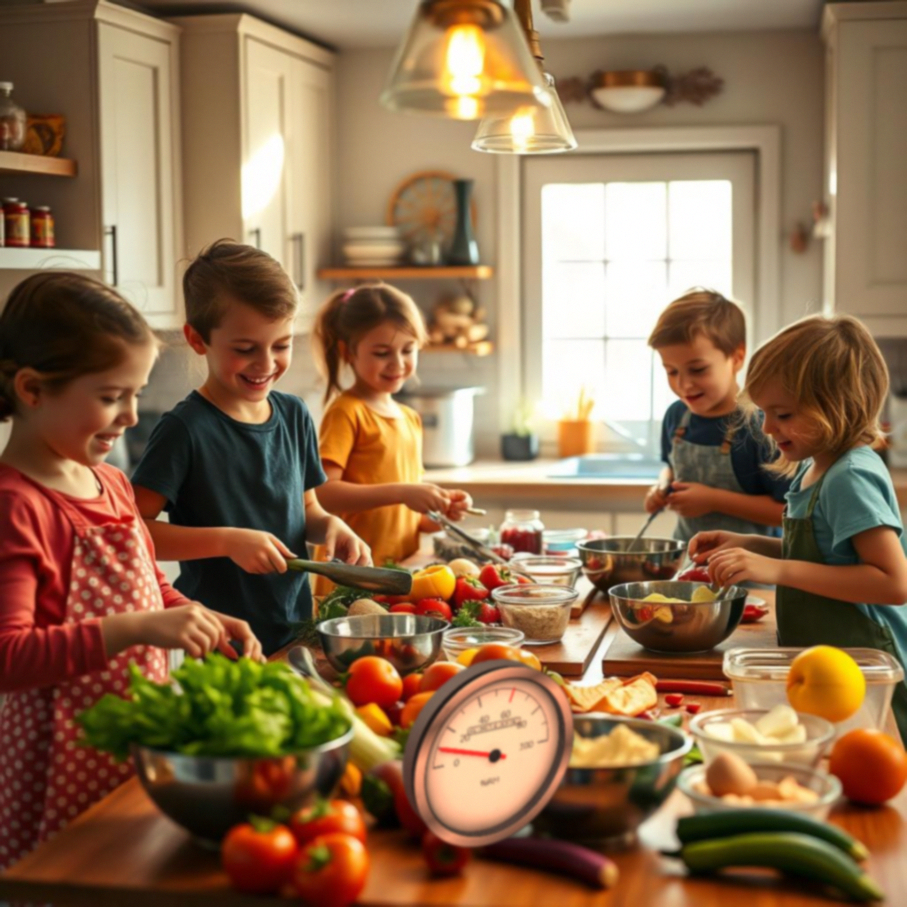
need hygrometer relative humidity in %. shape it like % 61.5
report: % 10
